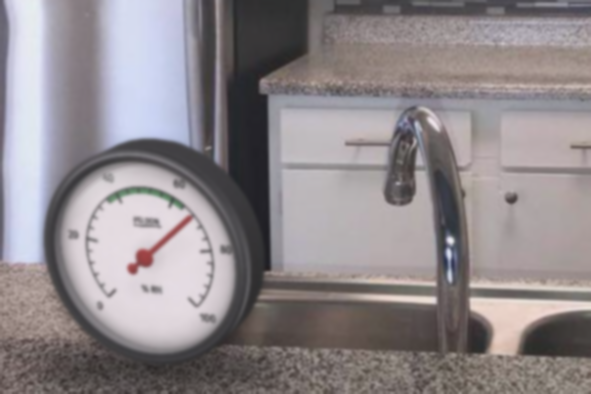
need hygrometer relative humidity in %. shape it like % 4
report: % 68
